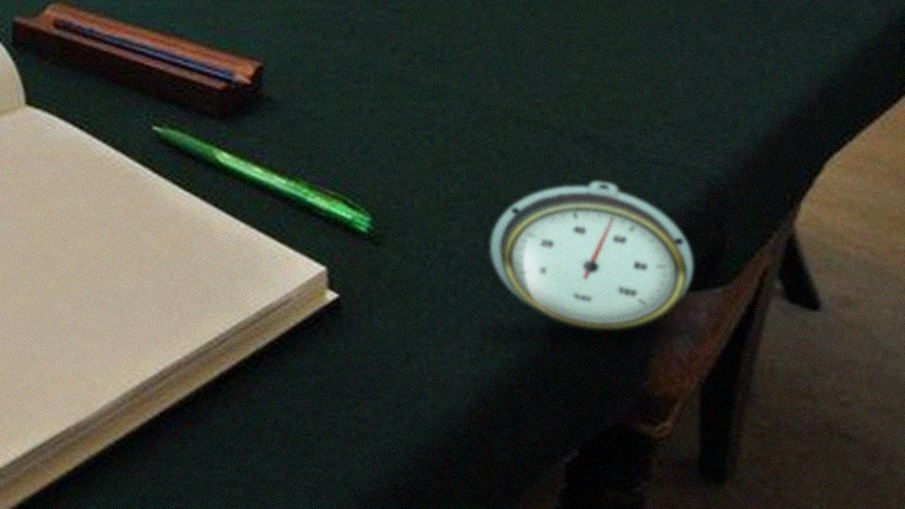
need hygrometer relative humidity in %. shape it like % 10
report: % 52
